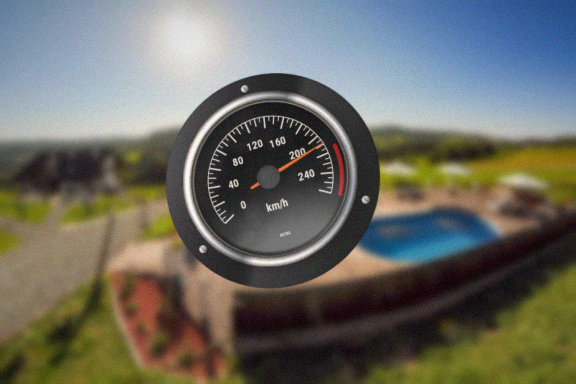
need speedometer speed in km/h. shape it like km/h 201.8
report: km/h 210
